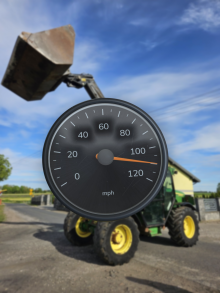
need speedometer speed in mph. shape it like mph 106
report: mph 110
